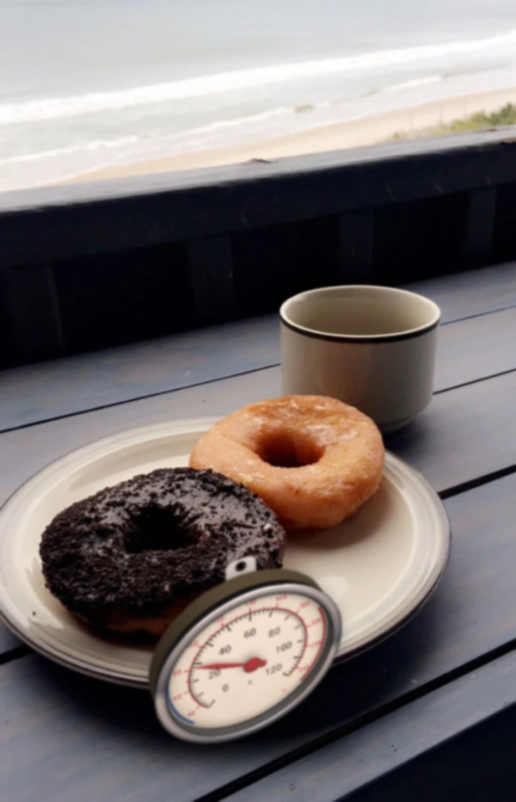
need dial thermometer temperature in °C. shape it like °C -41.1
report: °C 30
